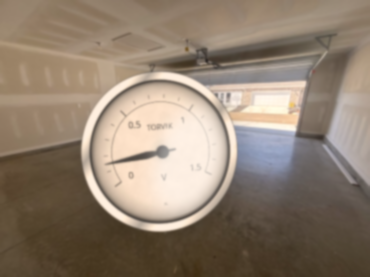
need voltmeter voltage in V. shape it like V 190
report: V 0.15
